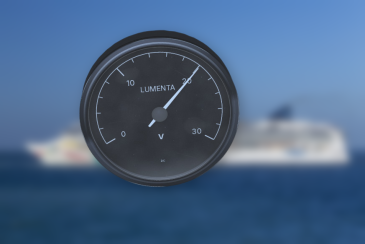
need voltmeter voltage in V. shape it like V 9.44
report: V 20
